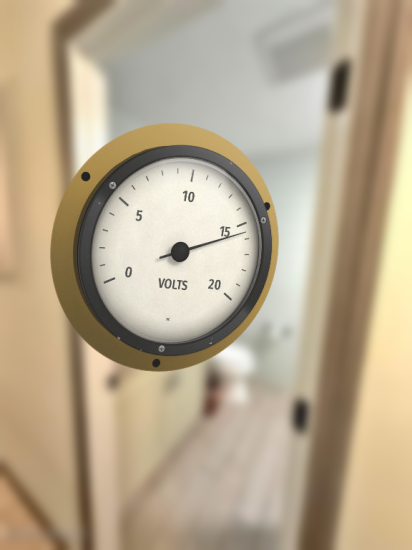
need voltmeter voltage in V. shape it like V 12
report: V 15.5
